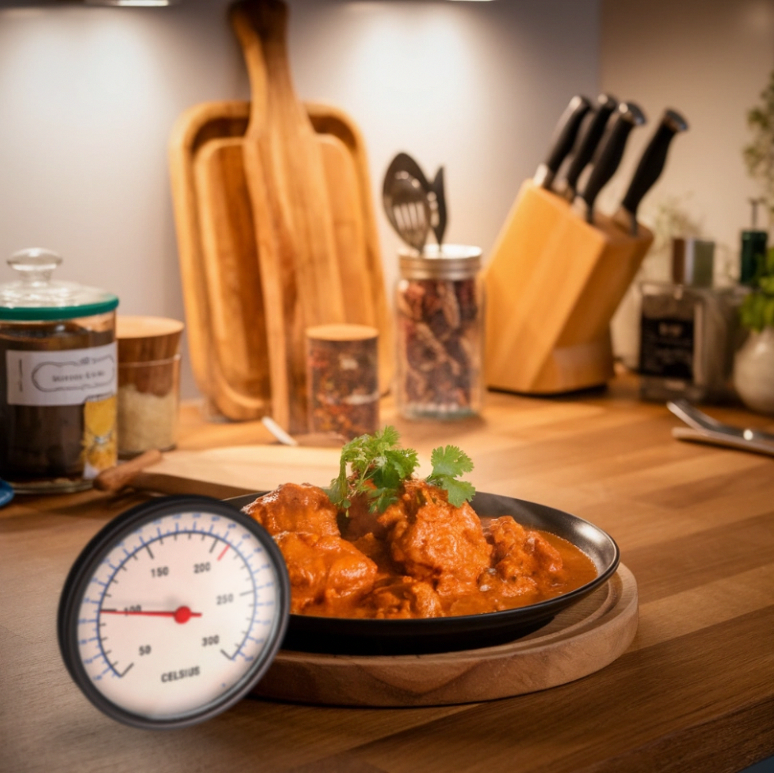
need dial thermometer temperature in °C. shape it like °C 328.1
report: °C 100
